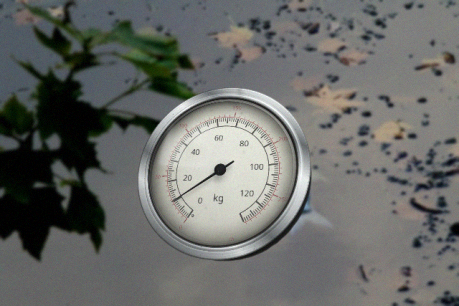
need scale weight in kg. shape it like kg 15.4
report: kg 10
